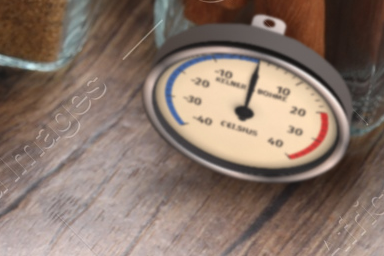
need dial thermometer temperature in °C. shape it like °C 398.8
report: °C 0
